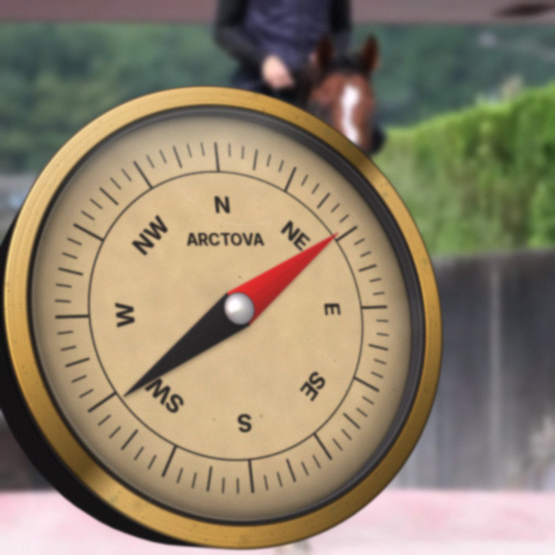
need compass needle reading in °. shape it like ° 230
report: ° 57.5
